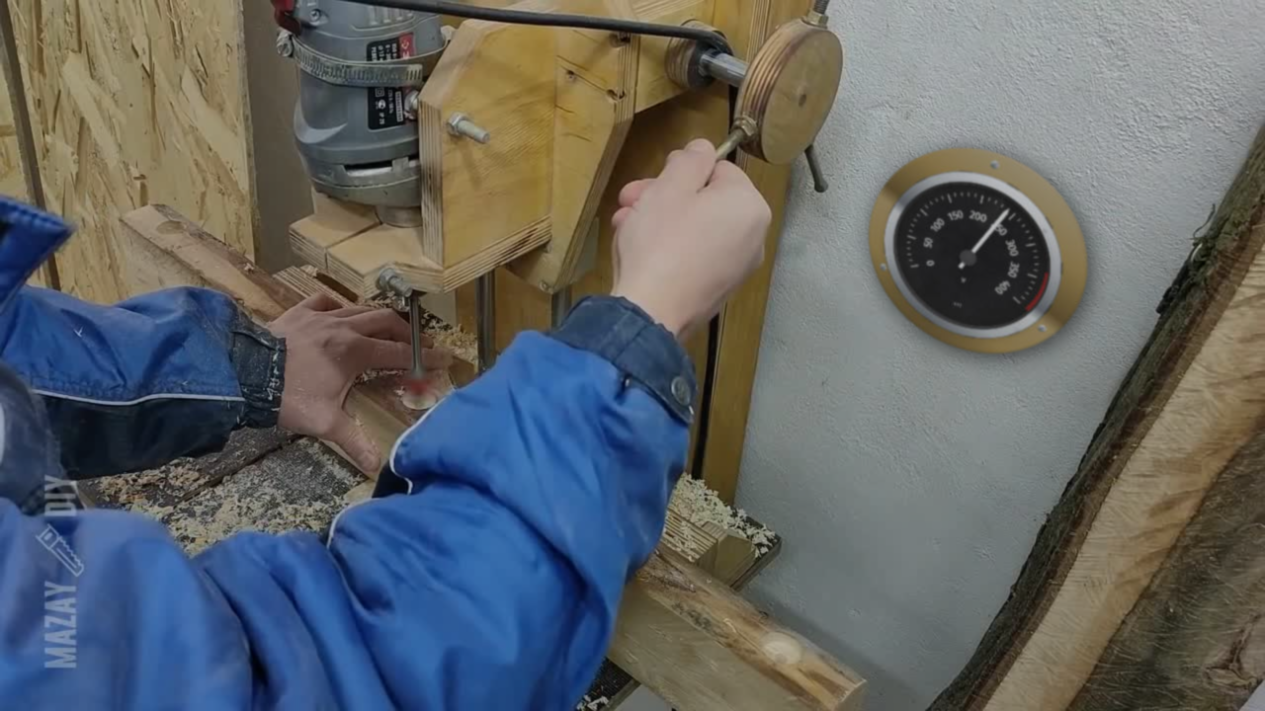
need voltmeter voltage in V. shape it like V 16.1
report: V 240
